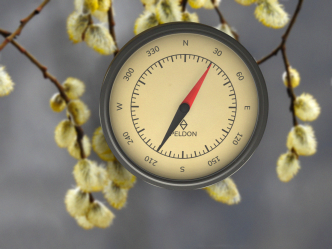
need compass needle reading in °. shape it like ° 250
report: ° 30
